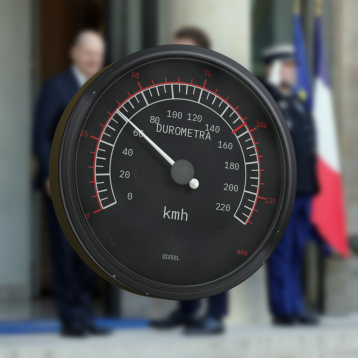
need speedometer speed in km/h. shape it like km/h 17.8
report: km/h 60
